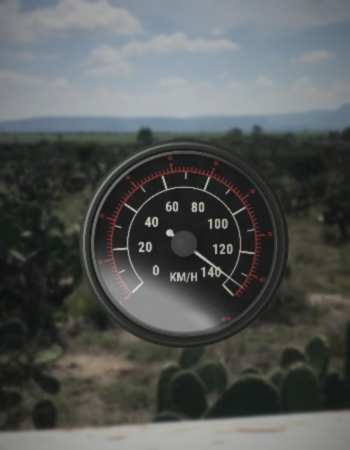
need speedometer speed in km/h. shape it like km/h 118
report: km/h 135
